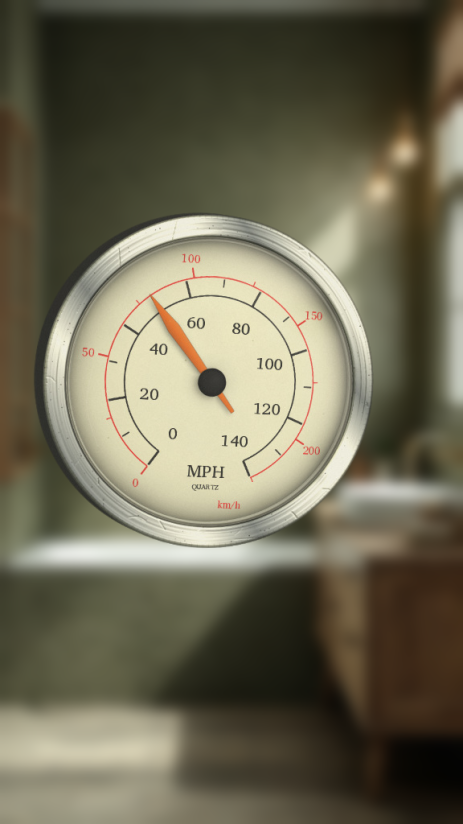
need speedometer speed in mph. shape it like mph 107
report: mph 50
